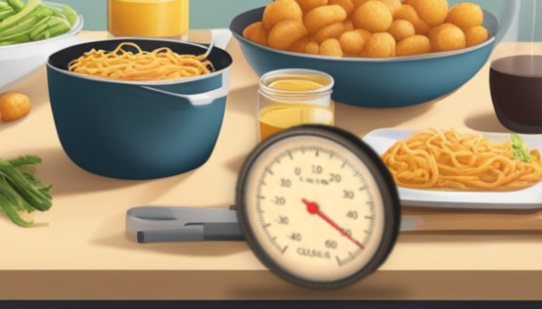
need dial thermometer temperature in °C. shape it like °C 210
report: °C 50
